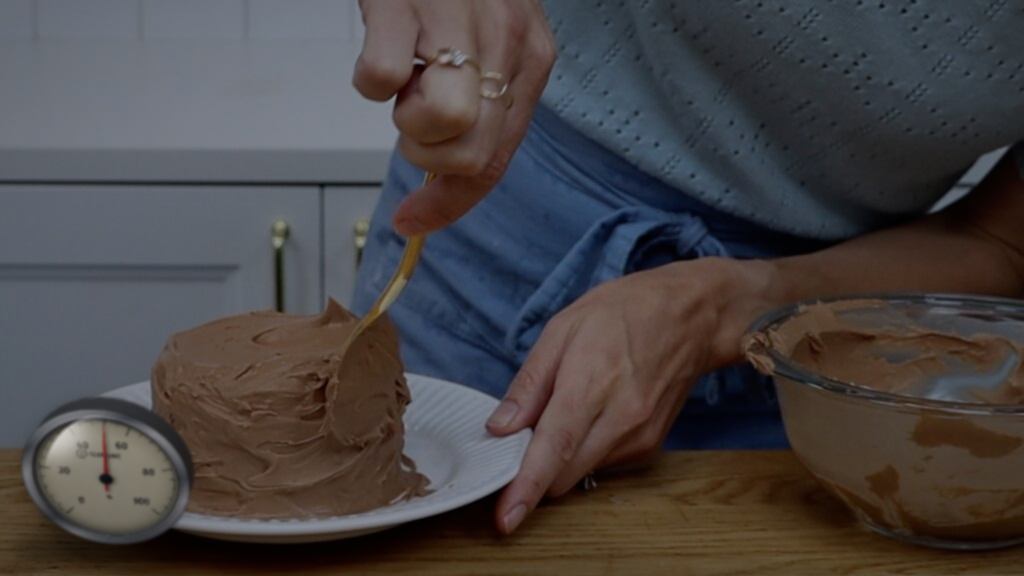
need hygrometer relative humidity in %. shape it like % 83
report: % 52
